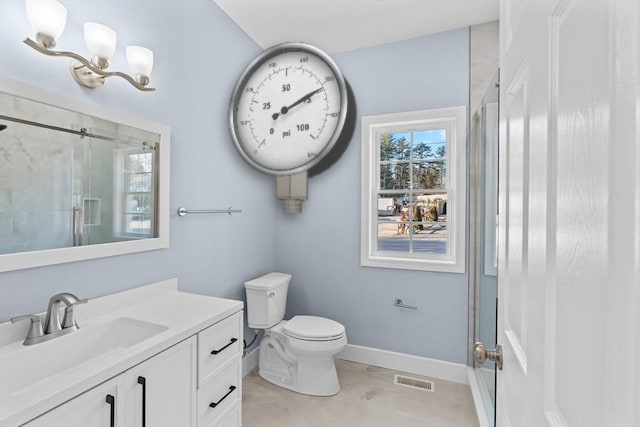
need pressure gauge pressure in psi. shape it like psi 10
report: psi 75
